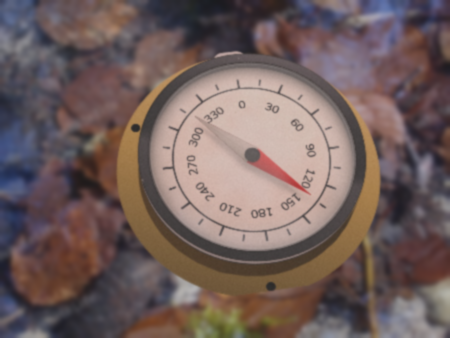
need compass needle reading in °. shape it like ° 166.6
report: ° 135
